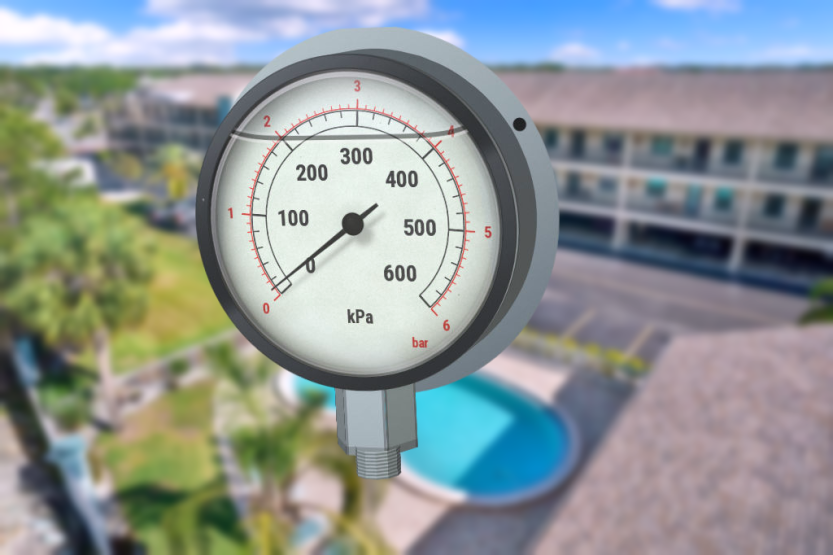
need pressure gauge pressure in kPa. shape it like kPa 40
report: kPa 10
